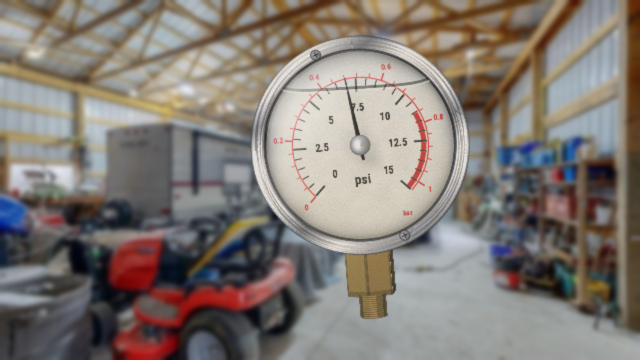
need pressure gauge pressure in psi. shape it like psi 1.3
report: psi 7
